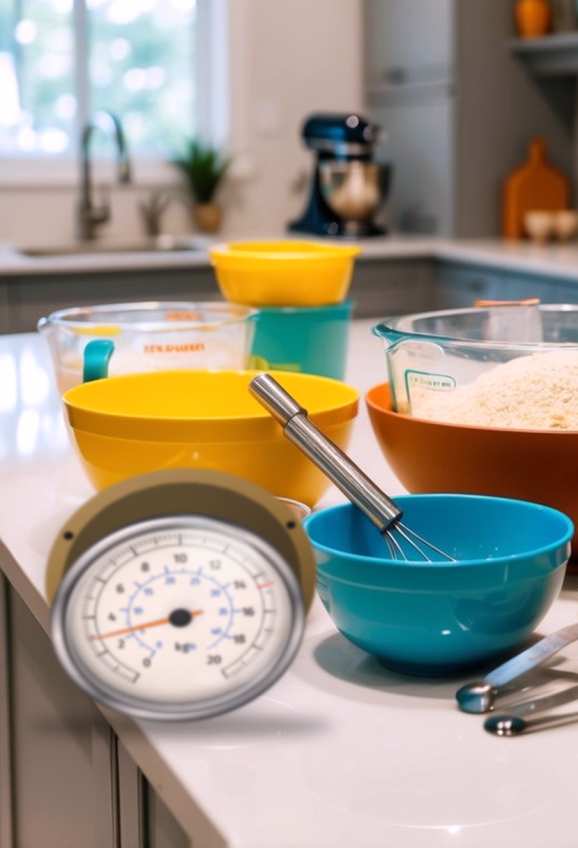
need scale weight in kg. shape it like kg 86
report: kg 3
